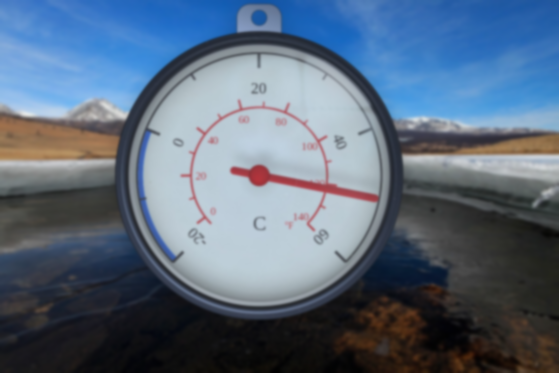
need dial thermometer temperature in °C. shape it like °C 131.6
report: °C 50
